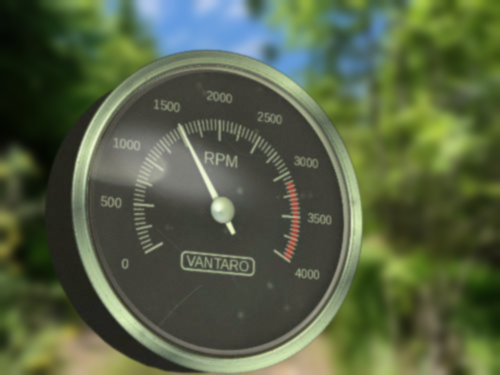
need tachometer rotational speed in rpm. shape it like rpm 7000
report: rpm 1500
